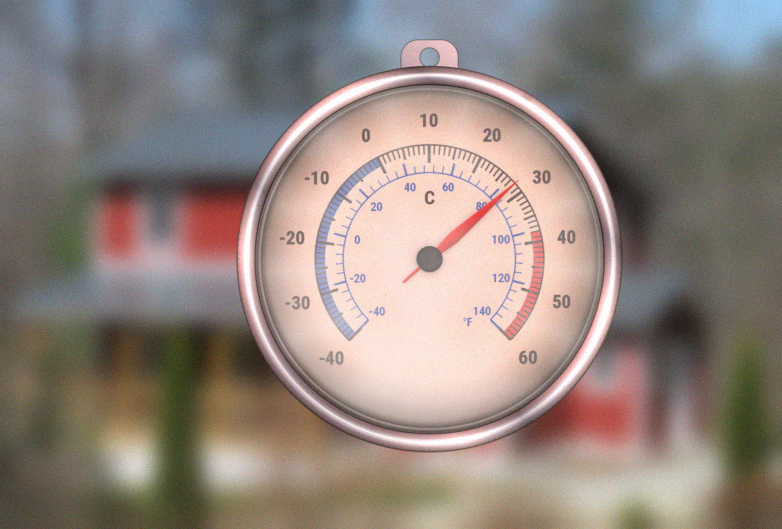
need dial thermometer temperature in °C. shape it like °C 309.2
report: °C 28
